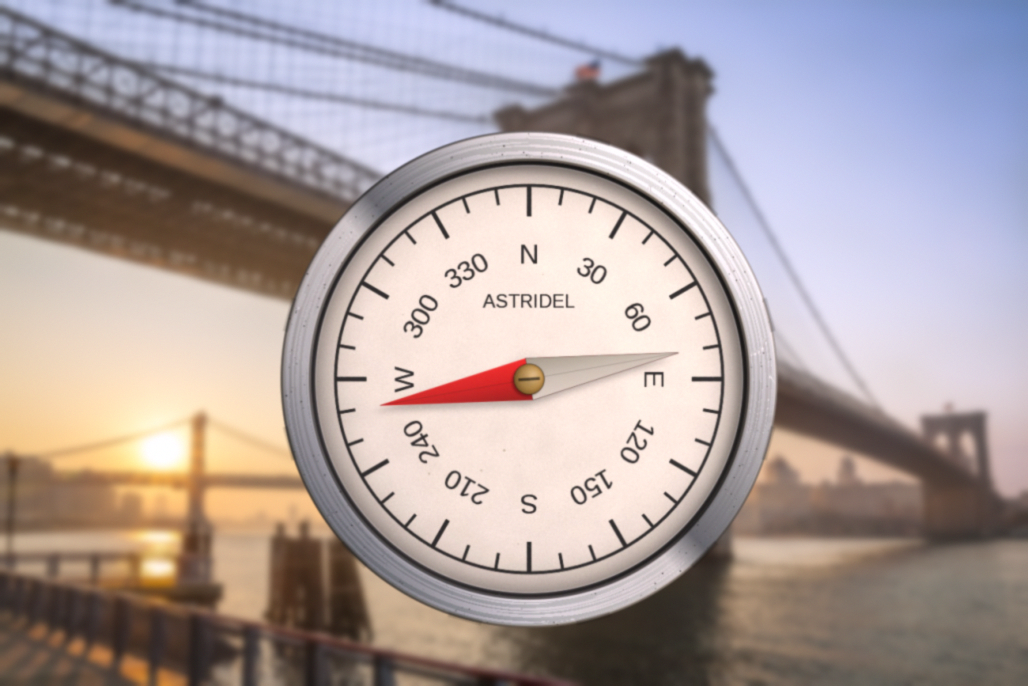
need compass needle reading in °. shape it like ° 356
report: ° 260
